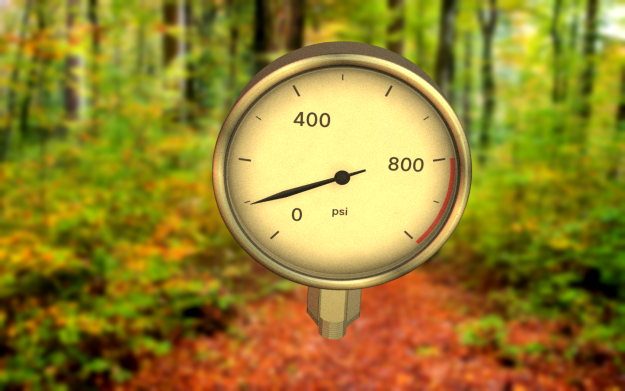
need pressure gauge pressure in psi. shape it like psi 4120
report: psi 100
